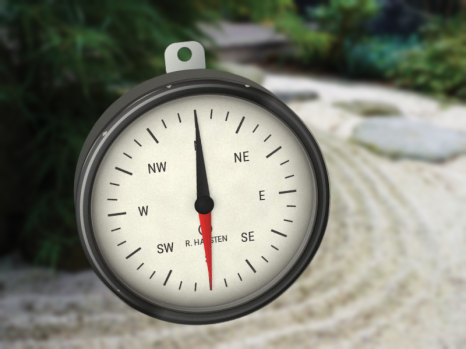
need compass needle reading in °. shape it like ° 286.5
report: ° 180
